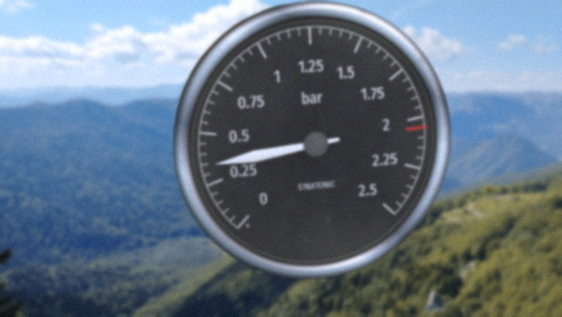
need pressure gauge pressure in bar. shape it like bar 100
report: bar 0.35
